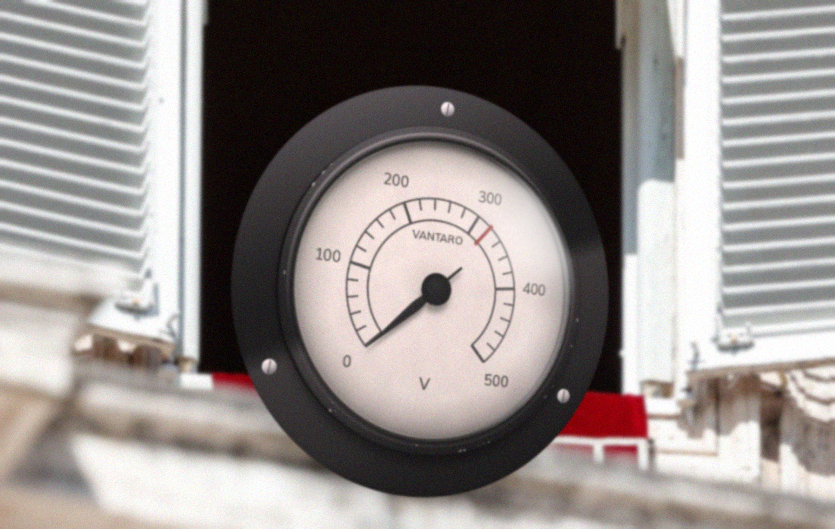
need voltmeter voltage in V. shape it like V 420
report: V 0
